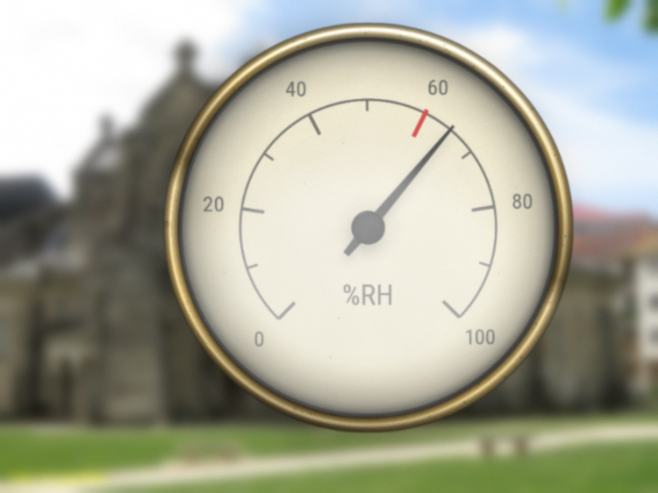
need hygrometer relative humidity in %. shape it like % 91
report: % 65
